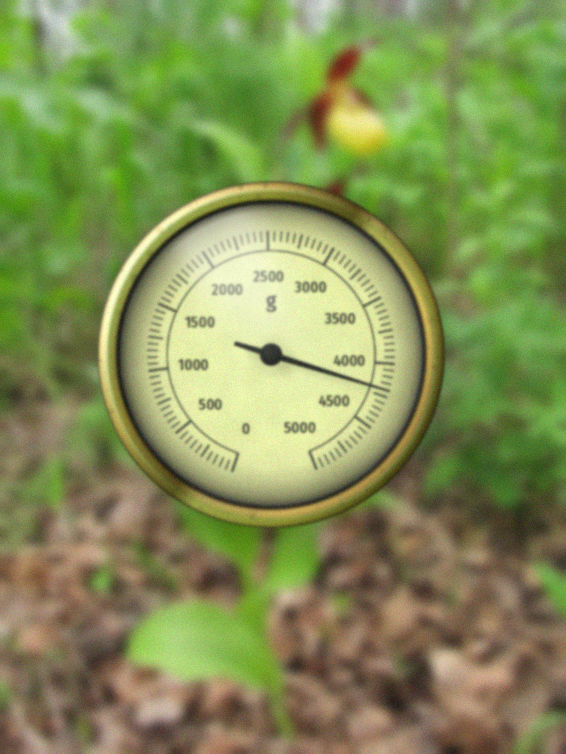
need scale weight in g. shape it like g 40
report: g 4200
